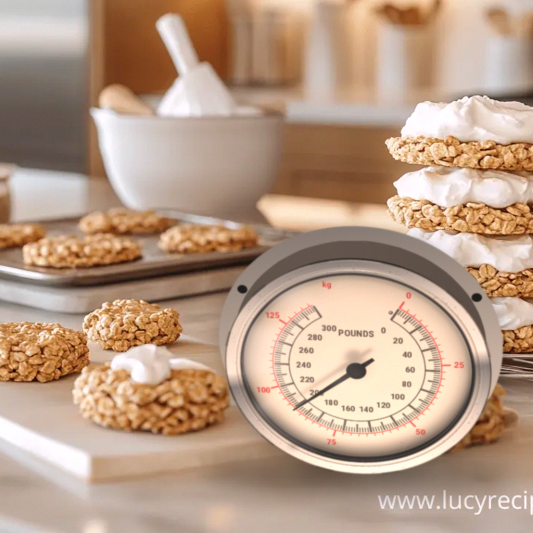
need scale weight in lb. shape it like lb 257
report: lb 200
